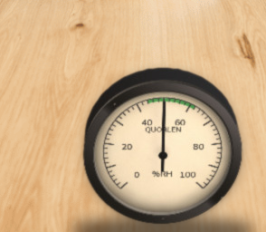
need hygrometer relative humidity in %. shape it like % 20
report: % 50
